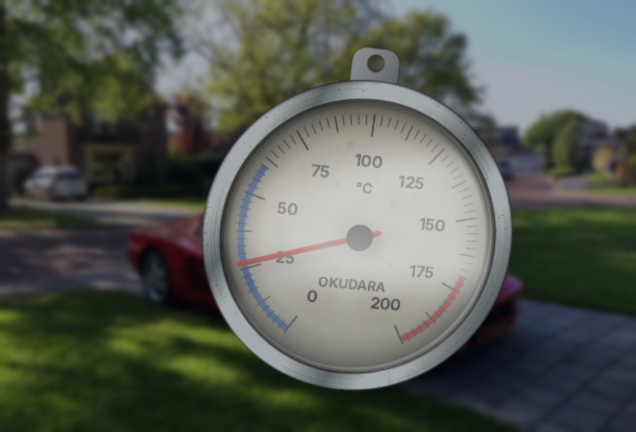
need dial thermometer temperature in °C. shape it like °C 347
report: °C 27.5
